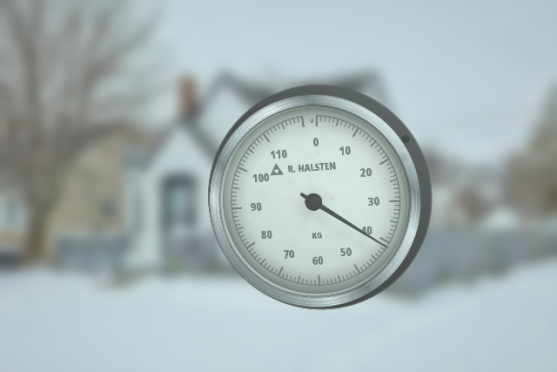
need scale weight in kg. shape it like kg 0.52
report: kg 41
